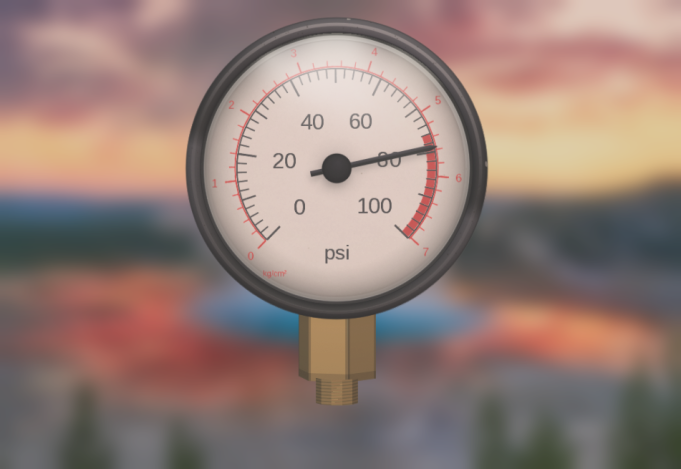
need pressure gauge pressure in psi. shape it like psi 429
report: psi 79
